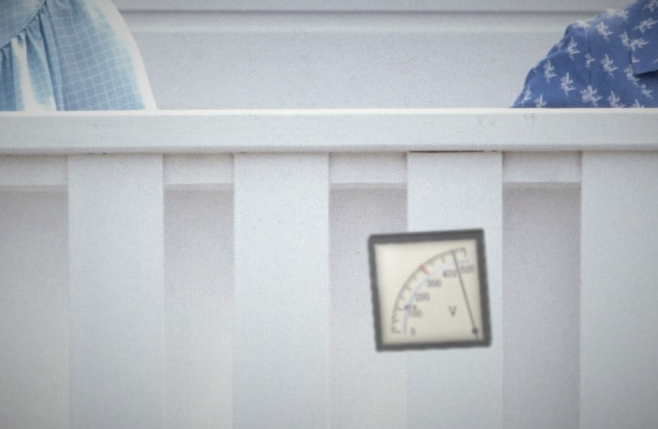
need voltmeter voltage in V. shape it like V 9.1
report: V 450
